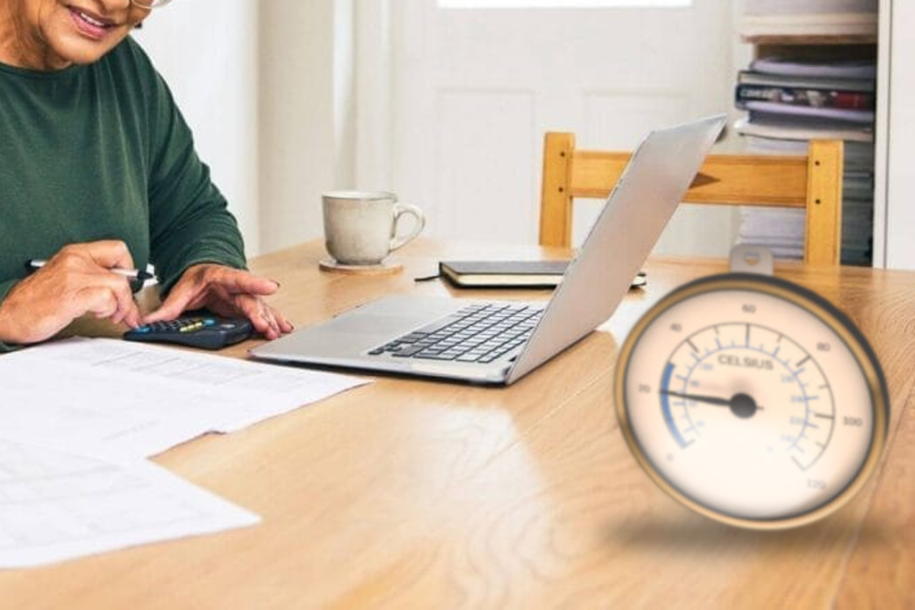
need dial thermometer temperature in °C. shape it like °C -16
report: °C 20
